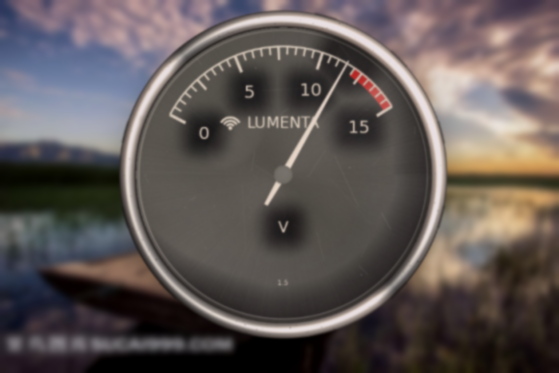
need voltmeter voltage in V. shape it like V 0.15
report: V 11.5
